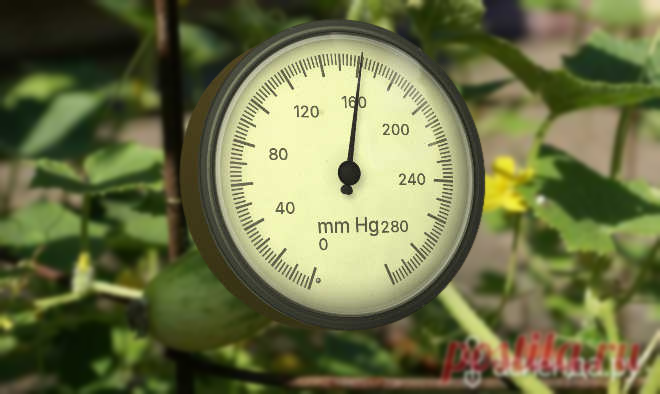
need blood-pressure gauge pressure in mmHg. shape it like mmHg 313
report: mmHg 160
